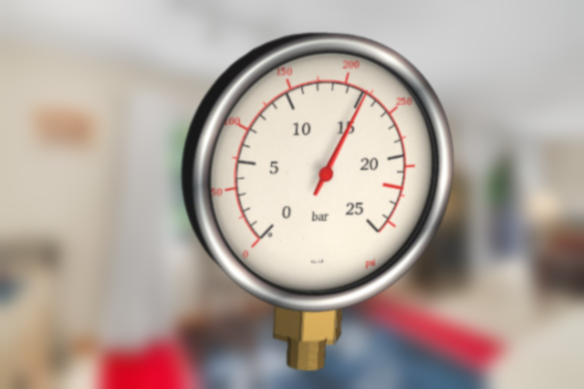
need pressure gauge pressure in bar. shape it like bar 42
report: bar 15
